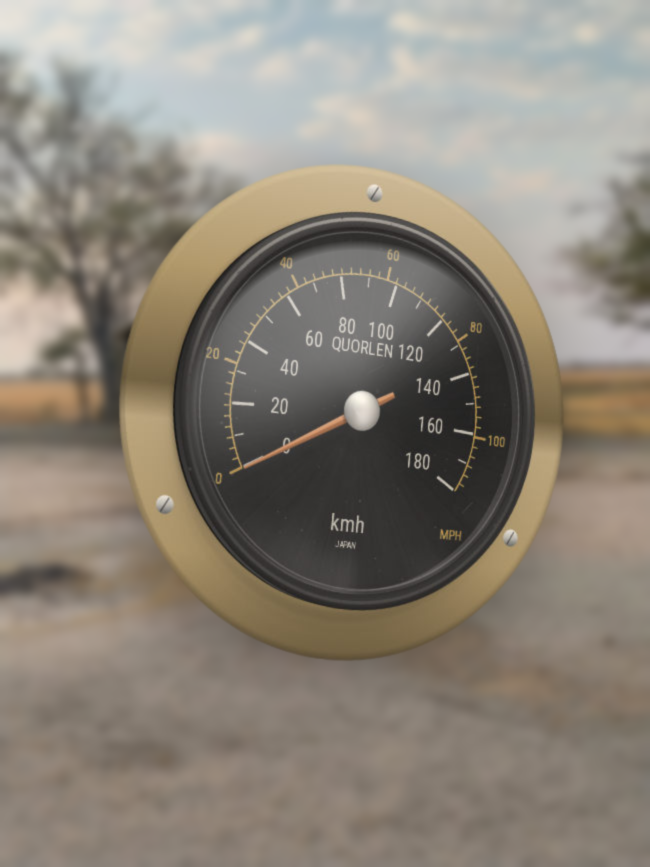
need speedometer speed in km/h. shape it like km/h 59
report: km/h 0
